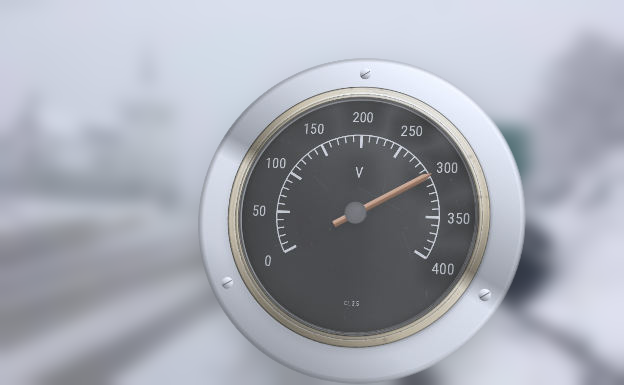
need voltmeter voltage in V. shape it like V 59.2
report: V 300
